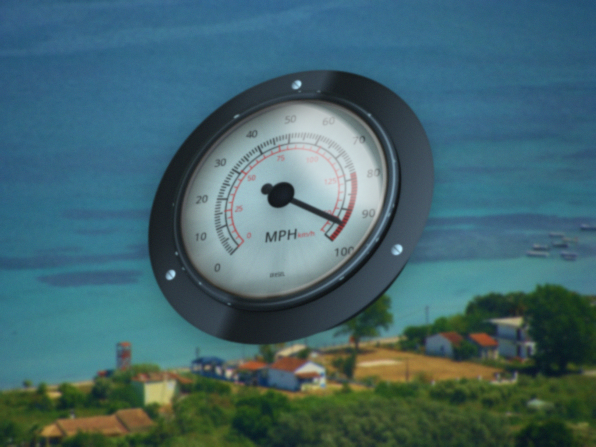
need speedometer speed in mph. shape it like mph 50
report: mph 95
